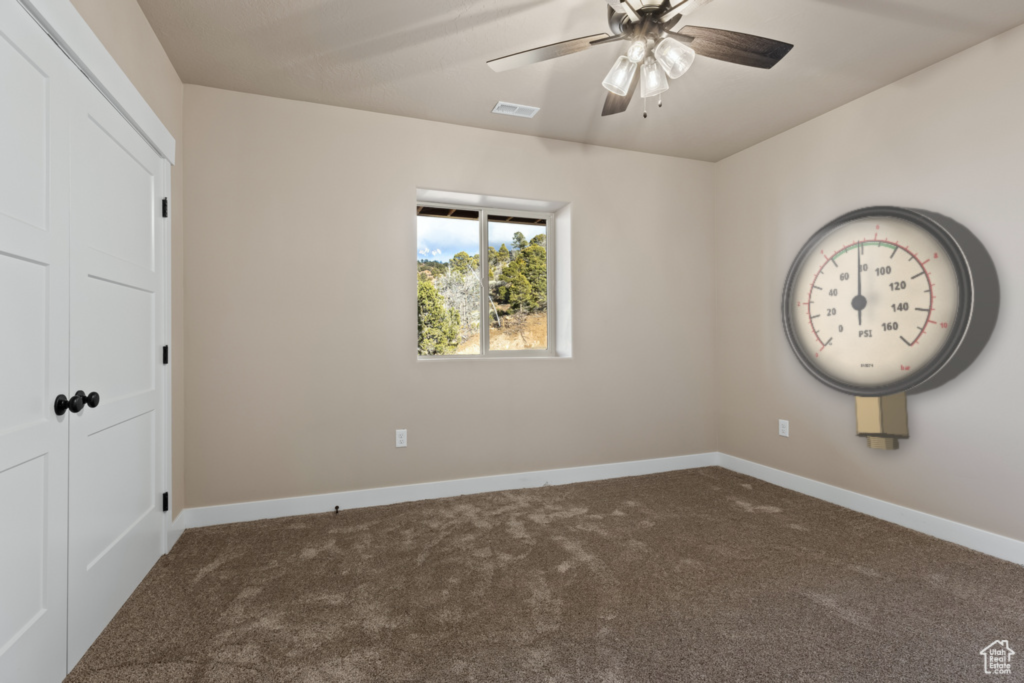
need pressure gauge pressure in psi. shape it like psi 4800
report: psi 80
